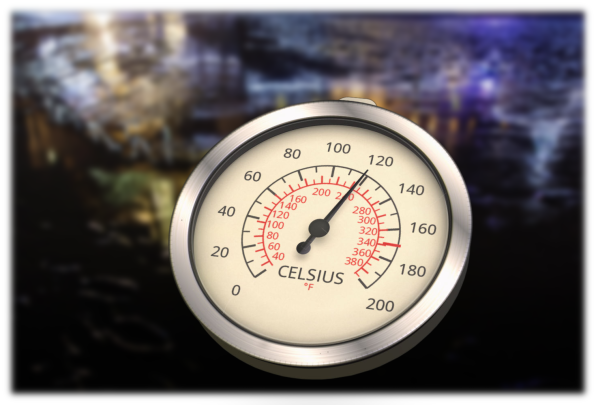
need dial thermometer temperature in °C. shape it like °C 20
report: °C 120
